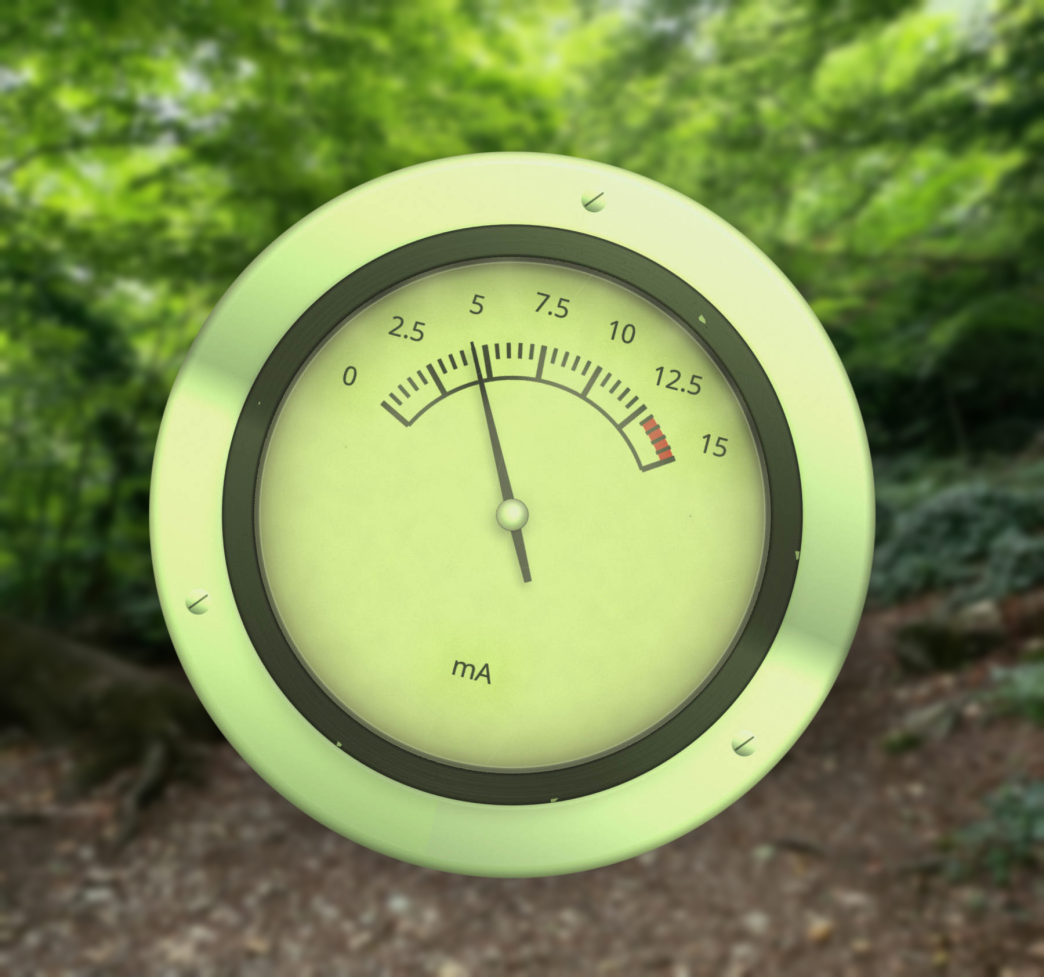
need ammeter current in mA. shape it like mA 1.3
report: mA 4.5
